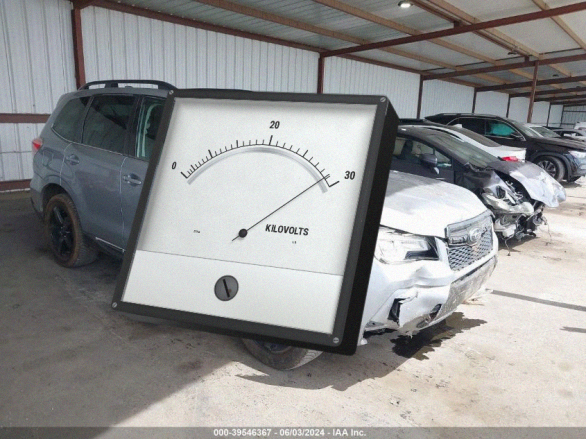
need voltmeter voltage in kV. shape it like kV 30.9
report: kV 29
